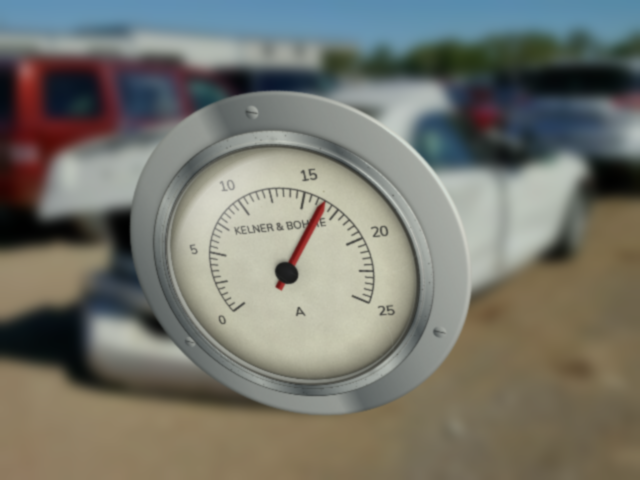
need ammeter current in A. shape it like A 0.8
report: A 16.5
